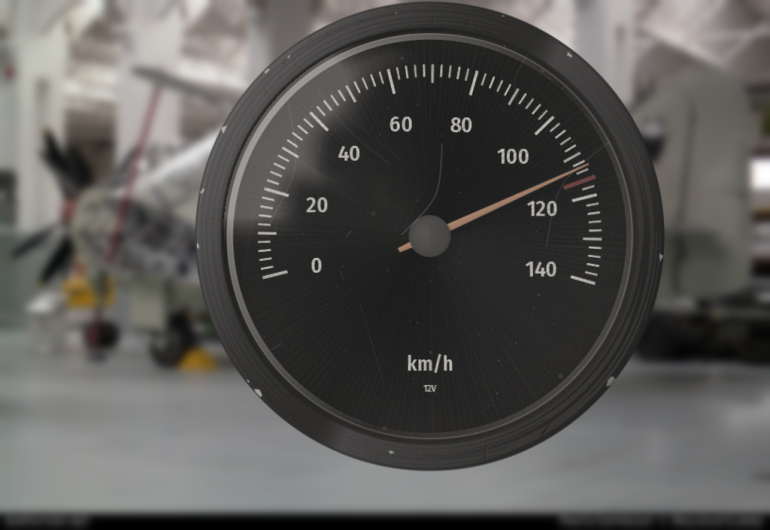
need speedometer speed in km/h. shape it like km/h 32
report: km/h 113
